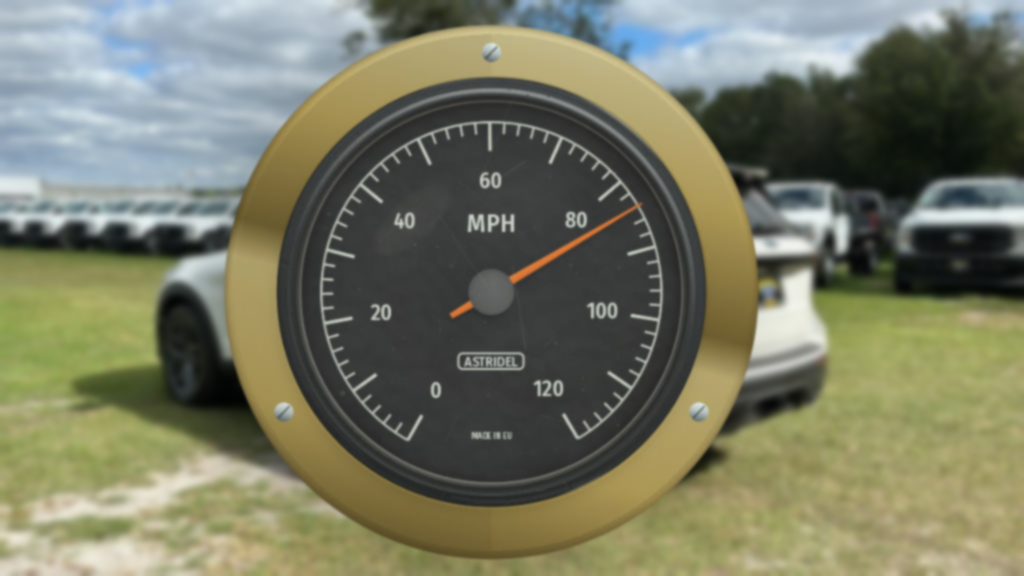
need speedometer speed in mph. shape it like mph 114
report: mph 84
